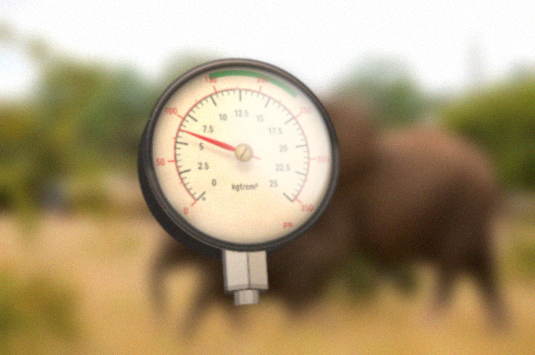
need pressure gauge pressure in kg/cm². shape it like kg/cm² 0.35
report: kg/cm² 6
